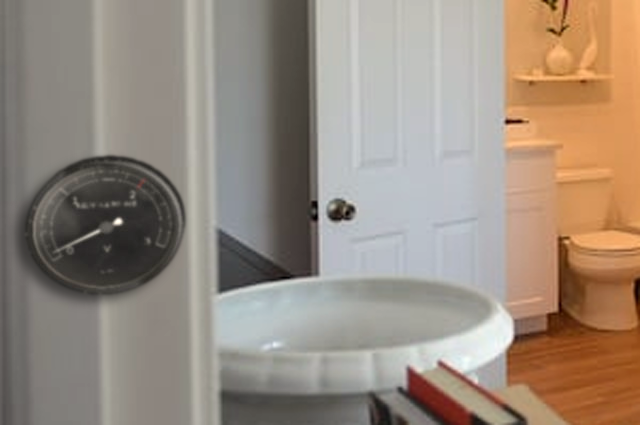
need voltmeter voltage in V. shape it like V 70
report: V 0.1
